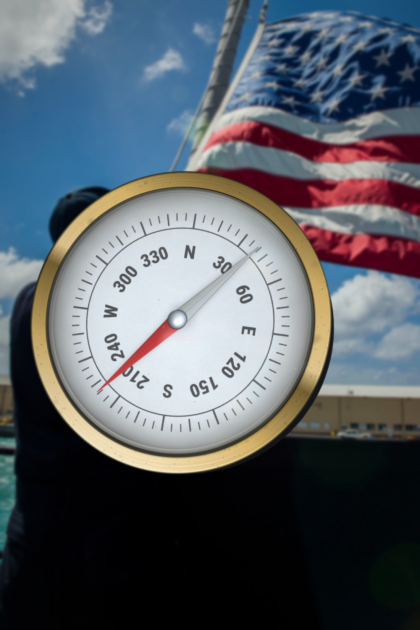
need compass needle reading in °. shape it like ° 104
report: ° 220
